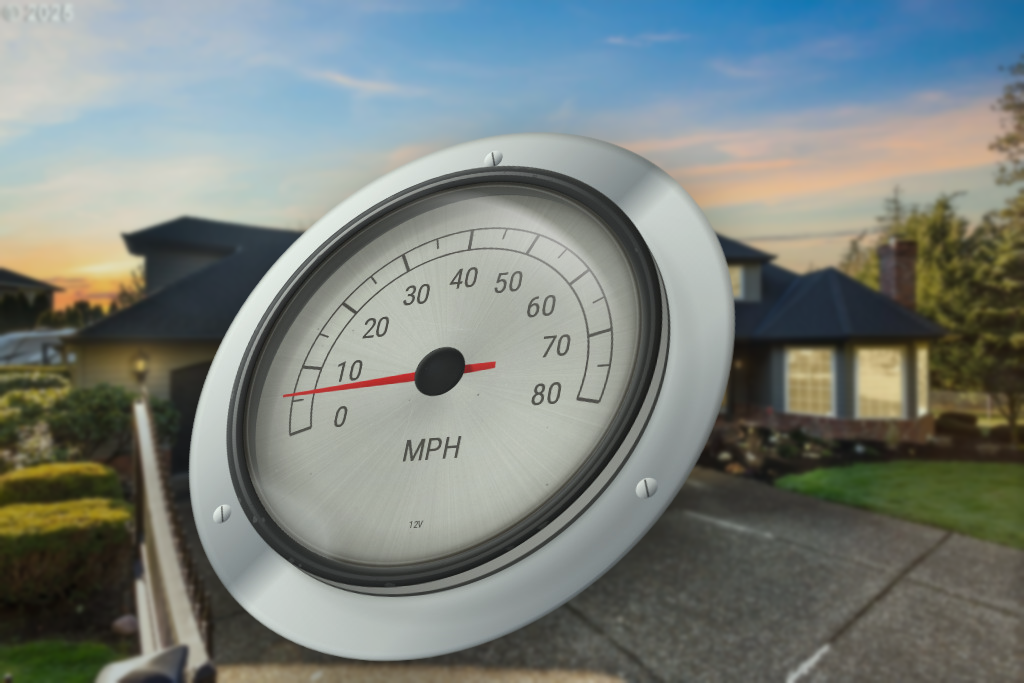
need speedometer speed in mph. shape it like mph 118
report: mph 5
